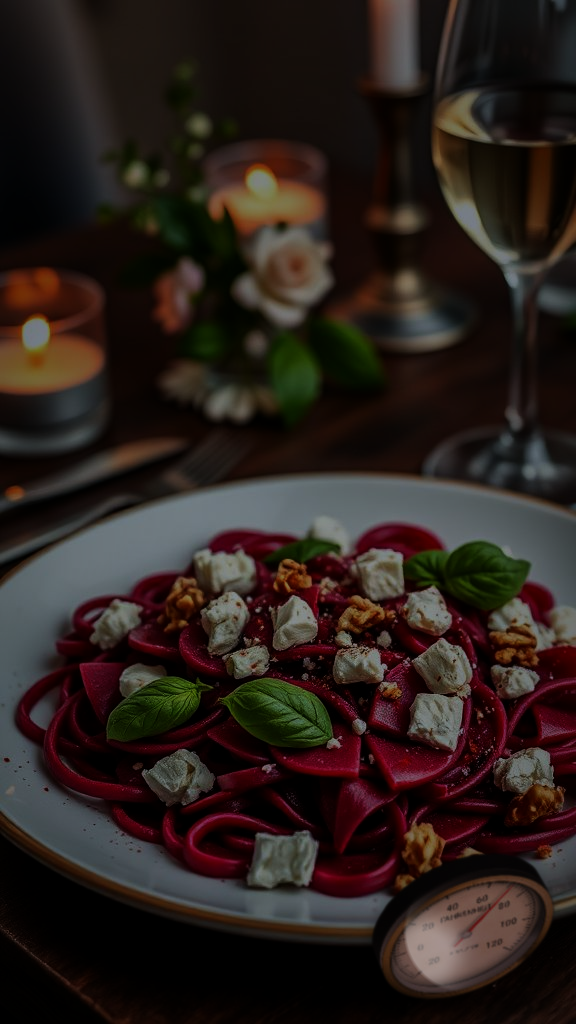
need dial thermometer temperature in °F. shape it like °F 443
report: °F 70
